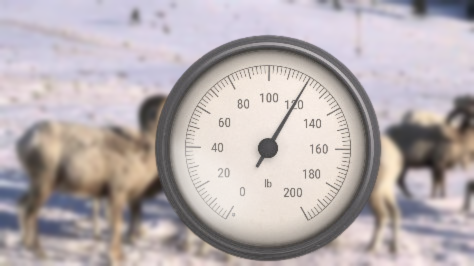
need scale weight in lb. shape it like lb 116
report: lb 120
